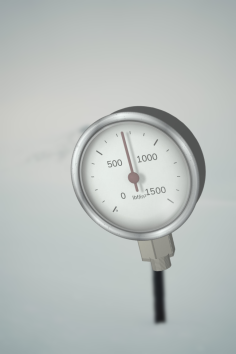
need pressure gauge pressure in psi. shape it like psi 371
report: psi 750
